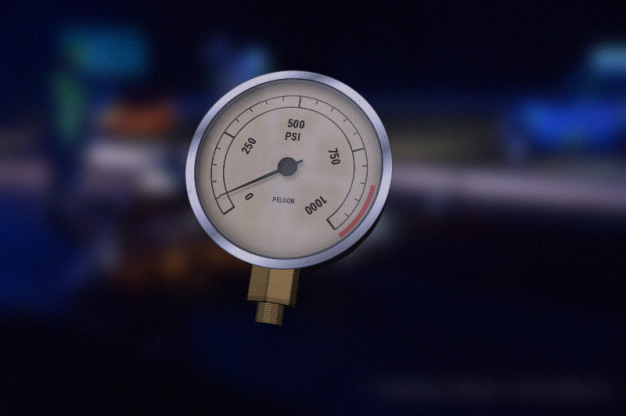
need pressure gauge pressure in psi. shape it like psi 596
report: psi 50
